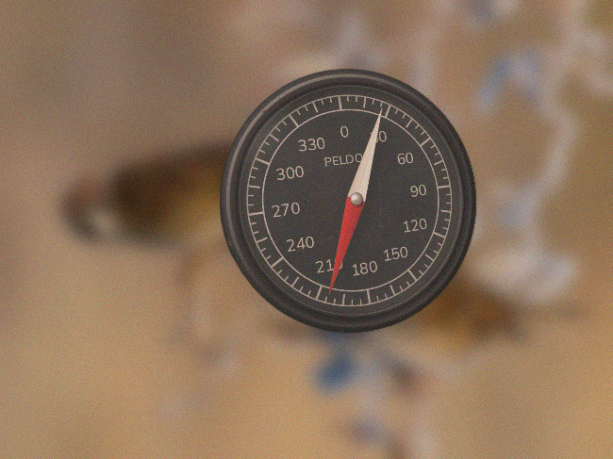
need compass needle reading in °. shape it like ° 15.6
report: ° 205
